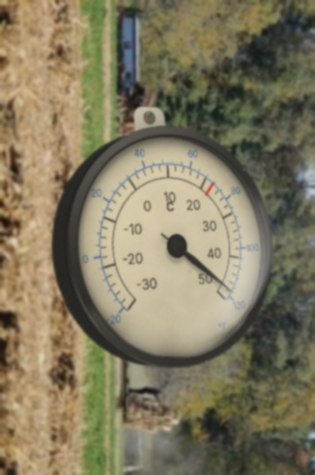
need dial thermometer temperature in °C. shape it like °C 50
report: °C 48
